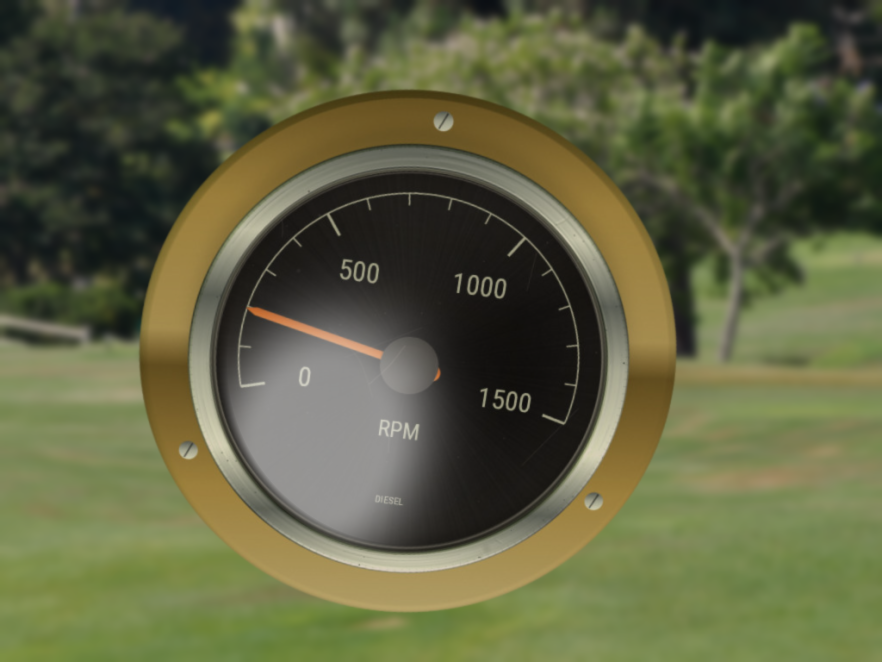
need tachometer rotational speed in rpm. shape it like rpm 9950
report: rpm 200
